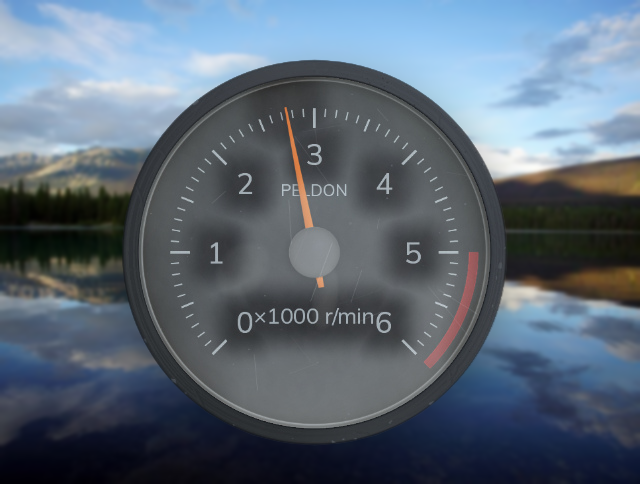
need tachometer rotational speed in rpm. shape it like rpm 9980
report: rpm 2750
